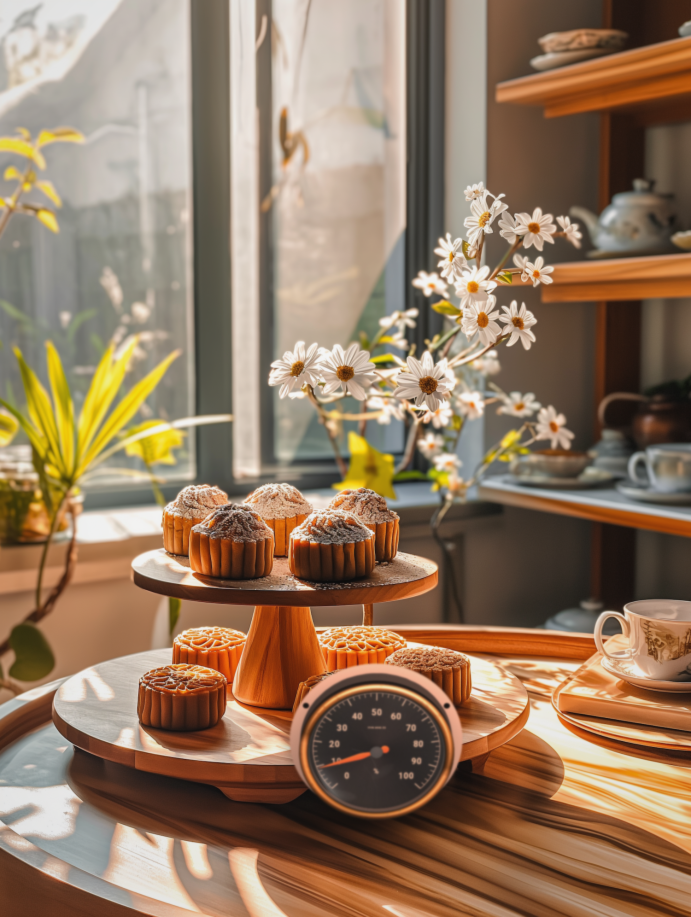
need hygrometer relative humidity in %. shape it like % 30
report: % 10
